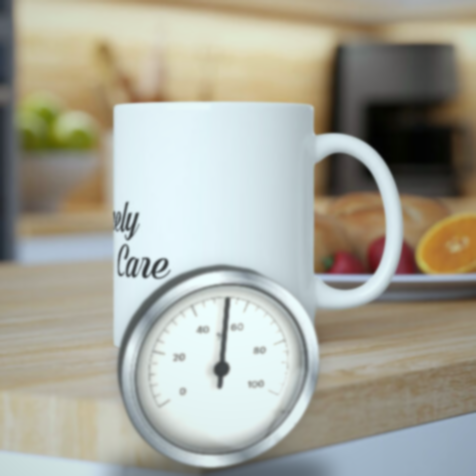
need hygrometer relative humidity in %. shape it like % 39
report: % 52
